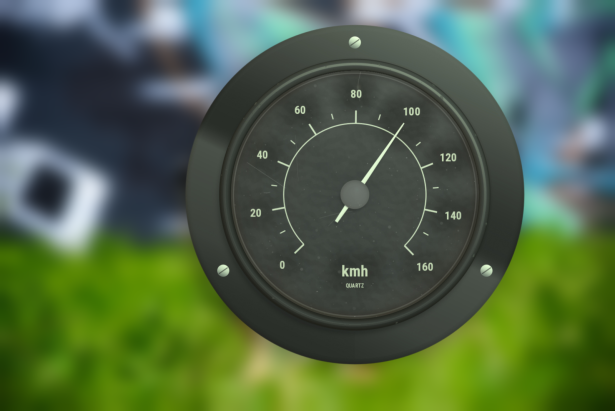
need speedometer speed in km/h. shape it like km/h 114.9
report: km/h 100
